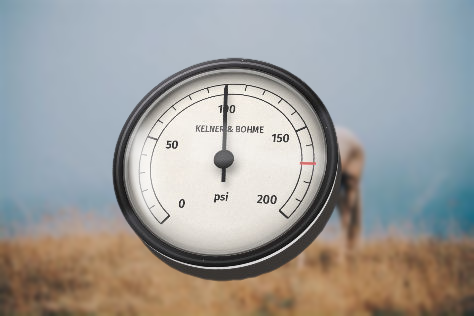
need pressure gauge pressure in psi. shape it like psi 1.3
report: psi 100
